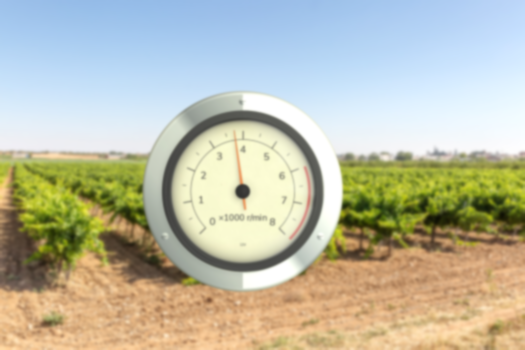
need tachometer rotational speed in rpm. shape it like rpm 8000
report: rpm 3750
